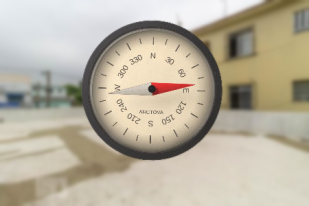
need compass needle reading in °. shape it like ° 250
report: ° 82.5
